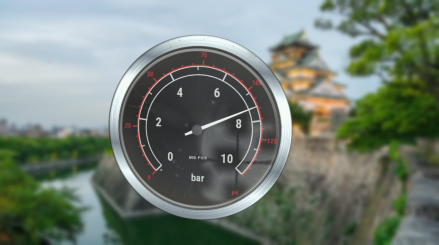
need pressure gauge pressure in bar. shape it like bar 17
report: bar 7.5
